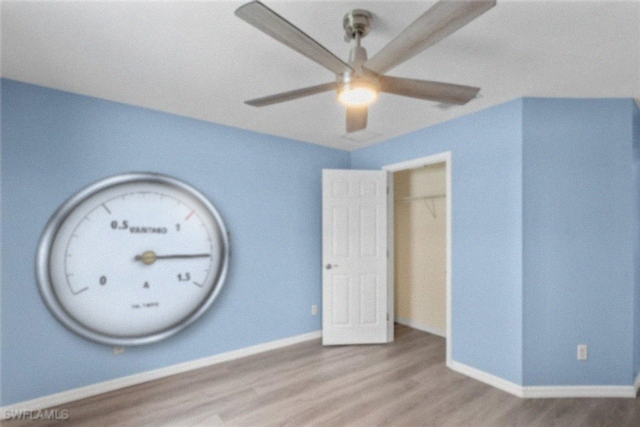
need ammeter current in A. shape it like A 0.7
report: A 1.3
